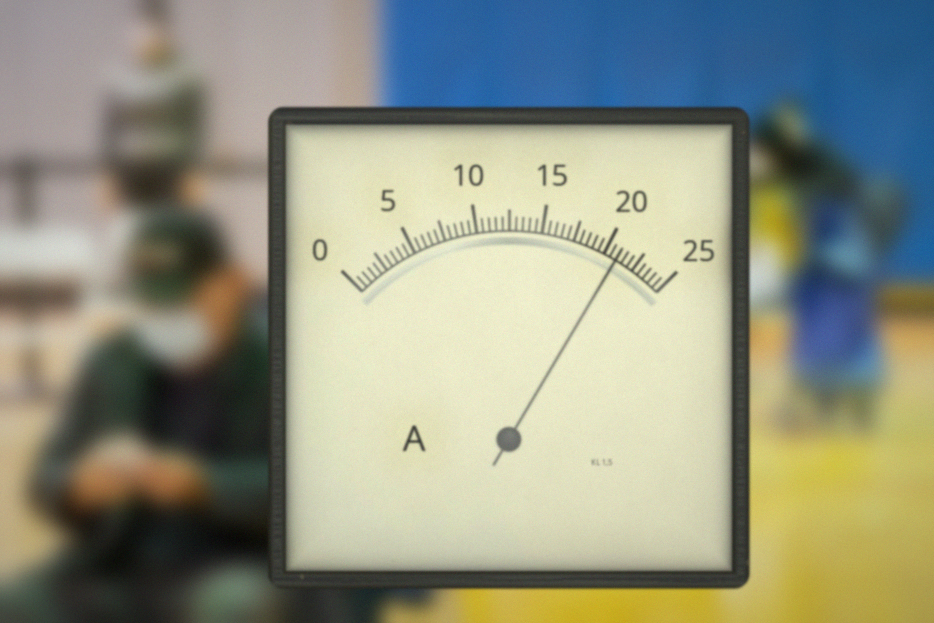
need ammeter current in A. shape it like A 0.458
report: A 21
